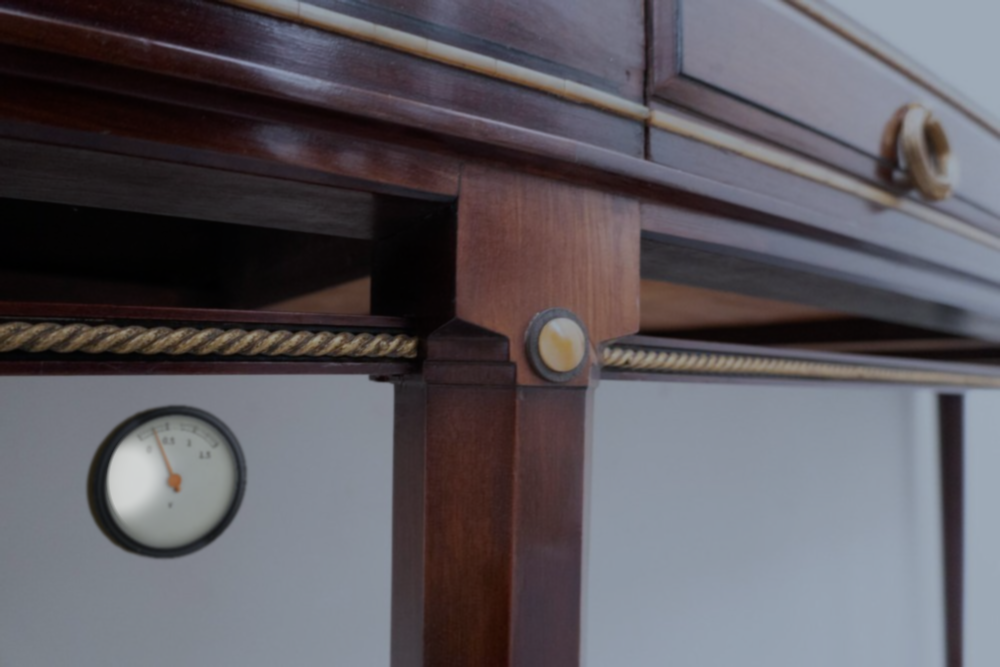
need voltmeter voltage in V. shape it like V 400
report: V 0.25
